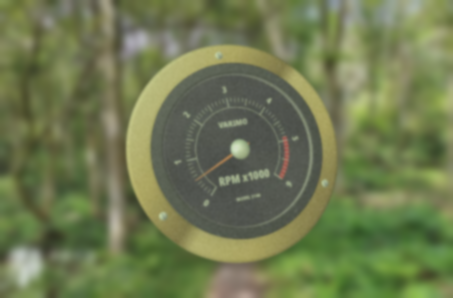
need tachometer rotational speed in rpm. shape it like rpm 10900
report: rpm 500
